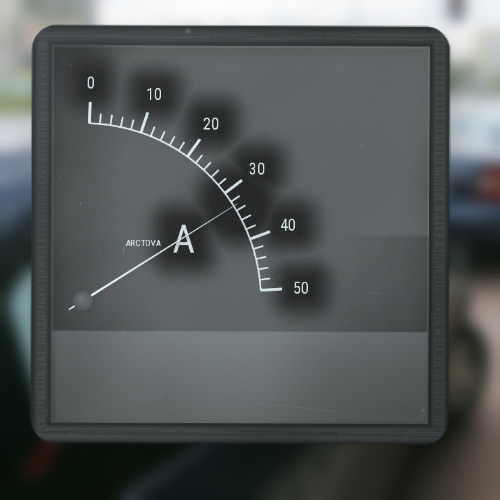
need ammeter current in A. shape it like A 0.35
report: A 33
